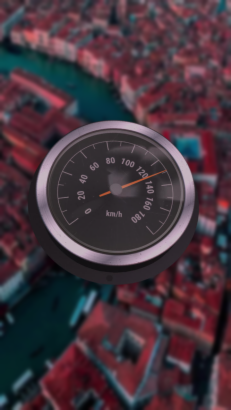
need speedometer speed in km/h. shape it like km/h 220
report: km/h 130
